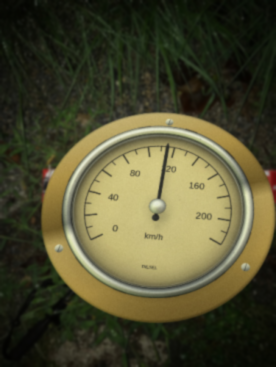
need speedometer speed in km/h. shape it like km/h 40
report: km/h 115
